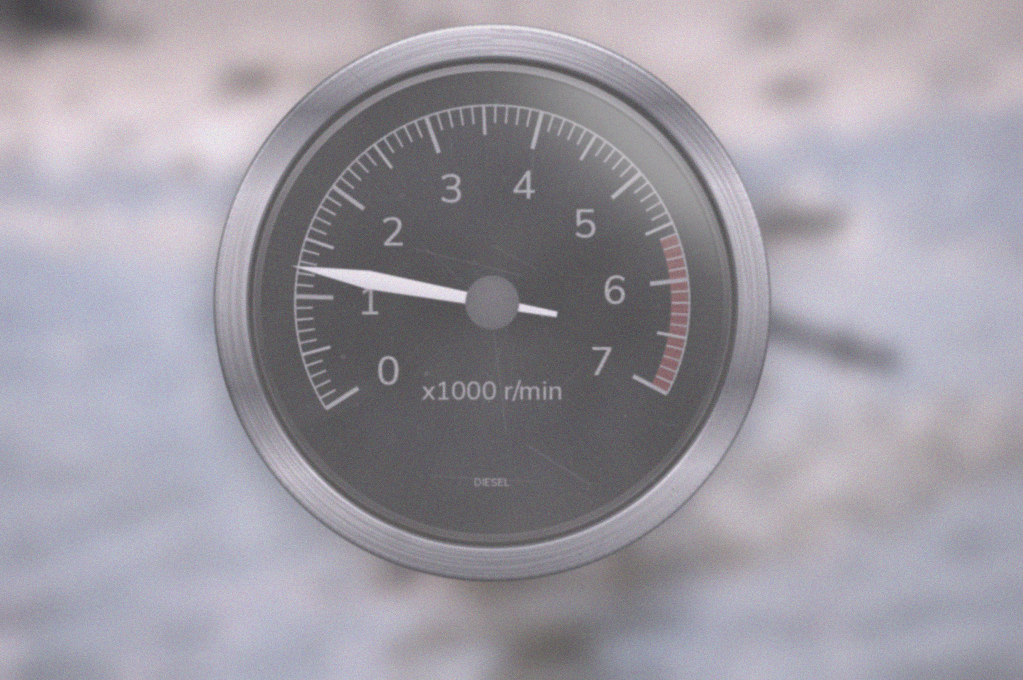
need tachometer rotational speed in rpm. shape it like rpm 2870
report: rpm 1250
